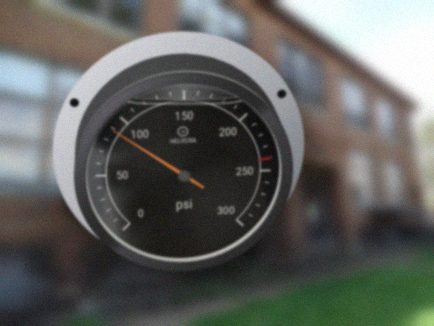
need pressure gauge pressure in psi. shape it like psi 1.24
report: psi 90
